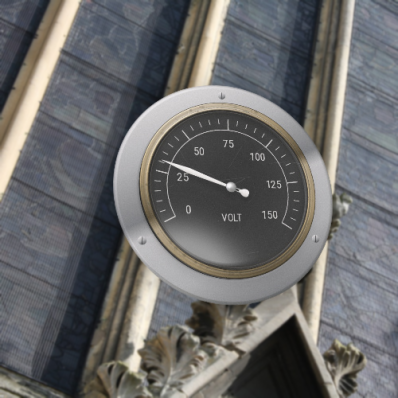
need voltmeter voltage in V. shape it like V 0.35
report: V 30
